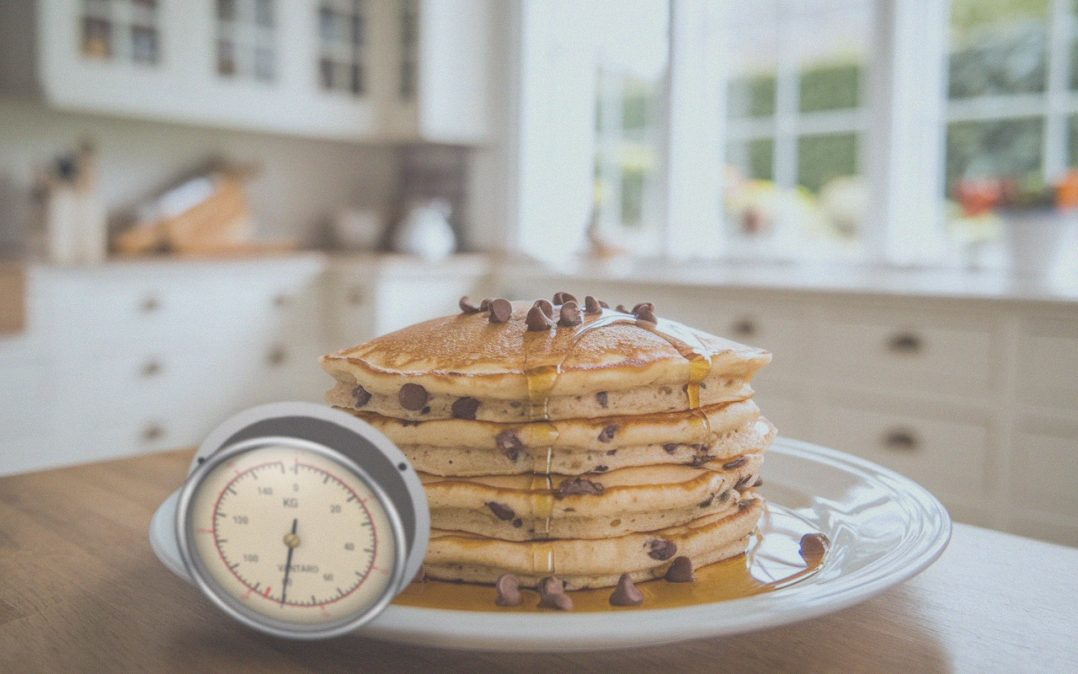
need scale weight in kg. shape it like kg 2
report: kg 80
